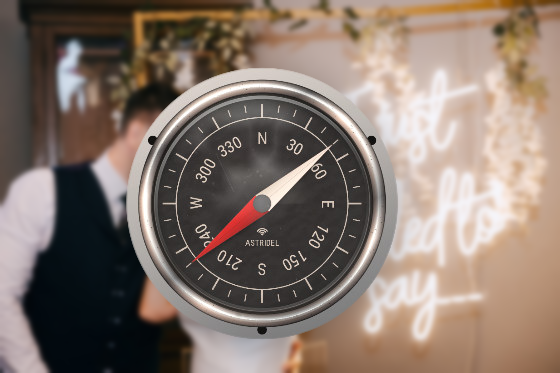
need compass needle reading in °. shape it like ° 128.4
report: ° 230
